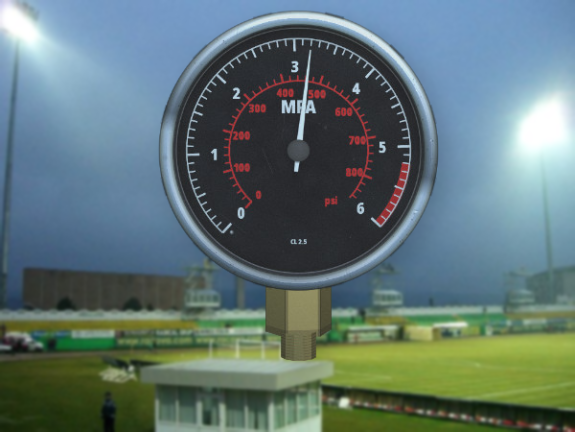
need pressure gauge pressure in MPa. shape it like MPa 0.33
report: MPa 3.2
